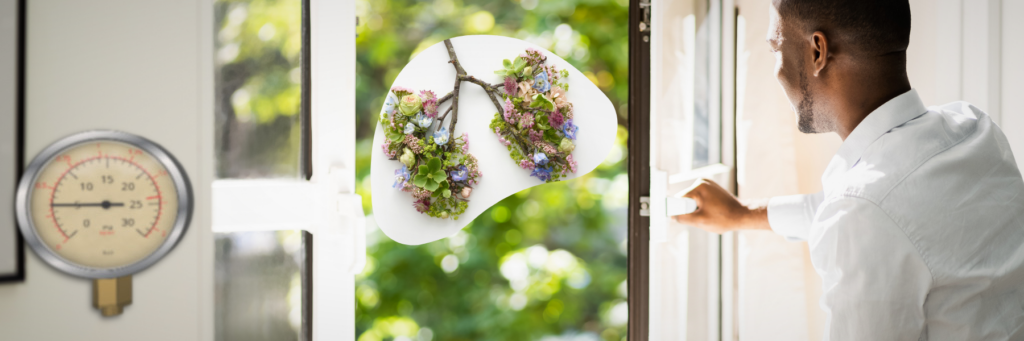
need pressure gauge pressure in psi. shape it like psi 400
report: psi 5
